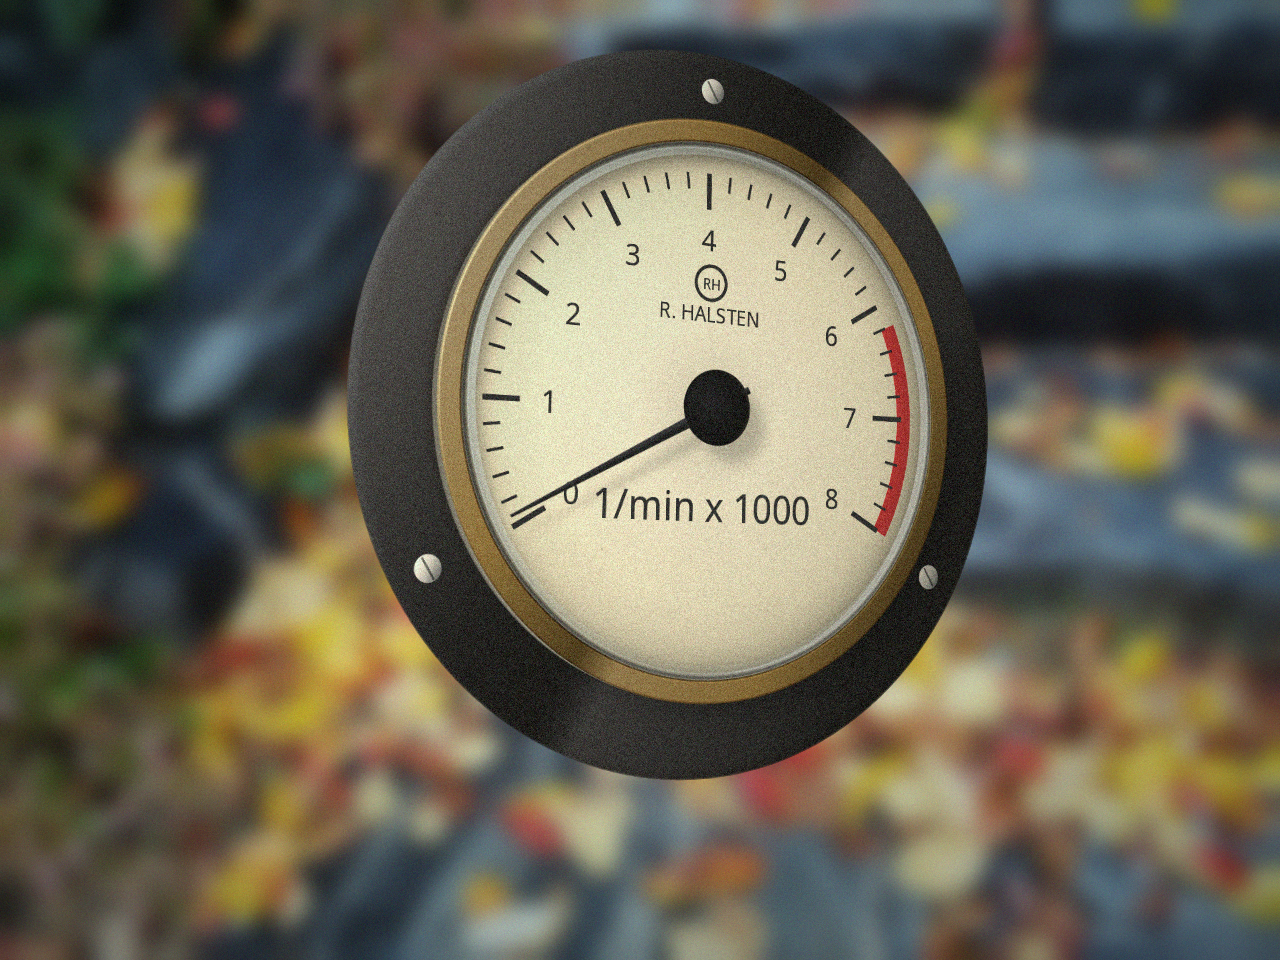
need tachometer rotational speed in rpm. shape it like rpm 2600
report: rpm 100
